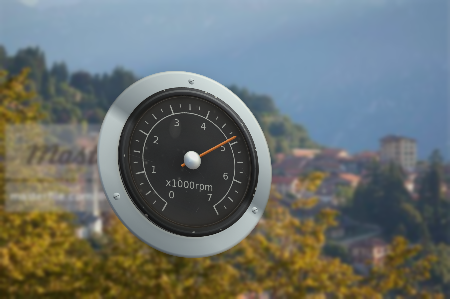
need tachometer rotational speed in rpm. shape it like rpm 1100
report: rpm 4875
